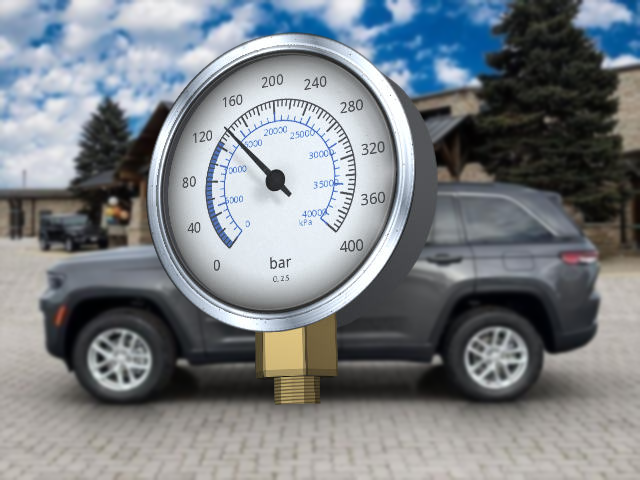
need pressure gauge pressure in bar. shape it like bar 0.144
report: bar 140
